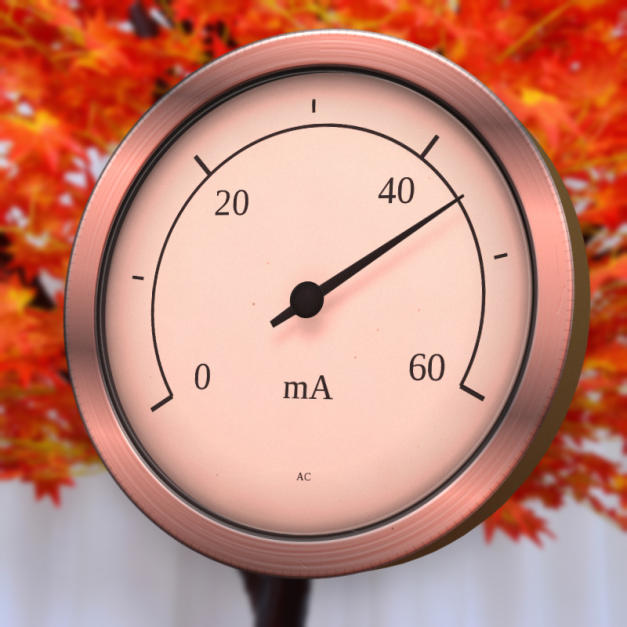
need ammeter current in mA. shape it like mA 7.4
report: mA 45
